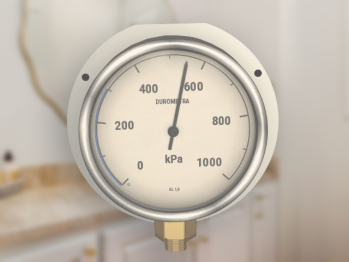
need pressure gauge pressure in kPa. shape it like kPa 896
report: kPa 550
